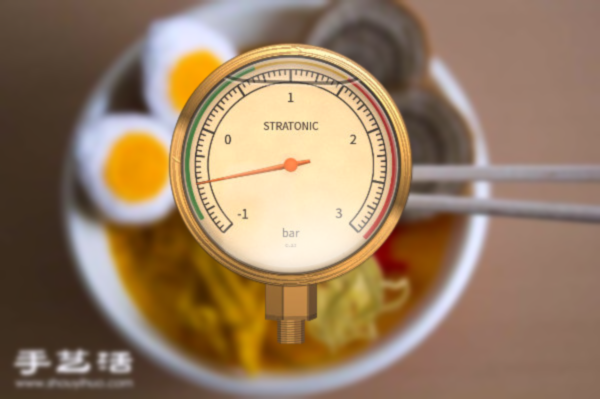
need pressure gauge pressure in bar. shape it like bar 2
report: bar -0.5
